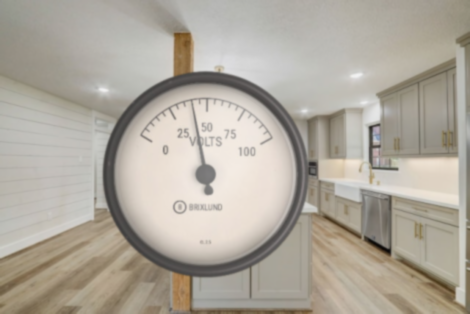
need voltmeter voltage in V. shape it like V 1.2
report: V 40
